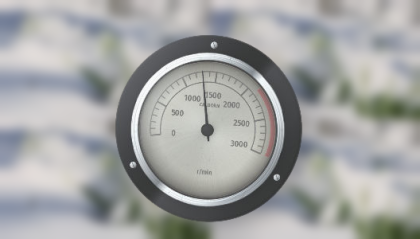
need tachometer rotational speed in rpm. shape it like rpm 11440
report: rpm 1300
